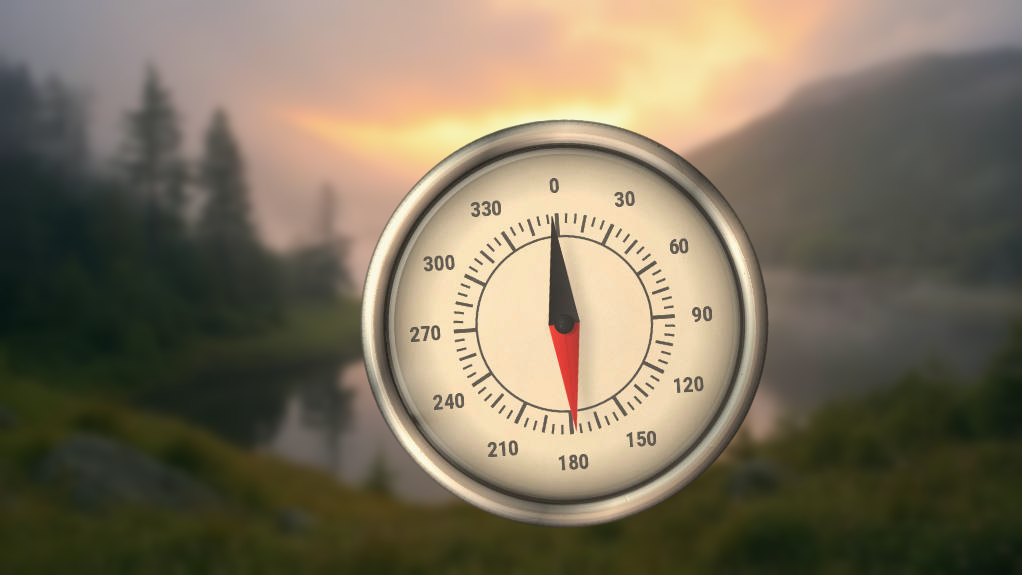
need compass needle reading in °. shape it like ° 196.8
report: ° 177.5
